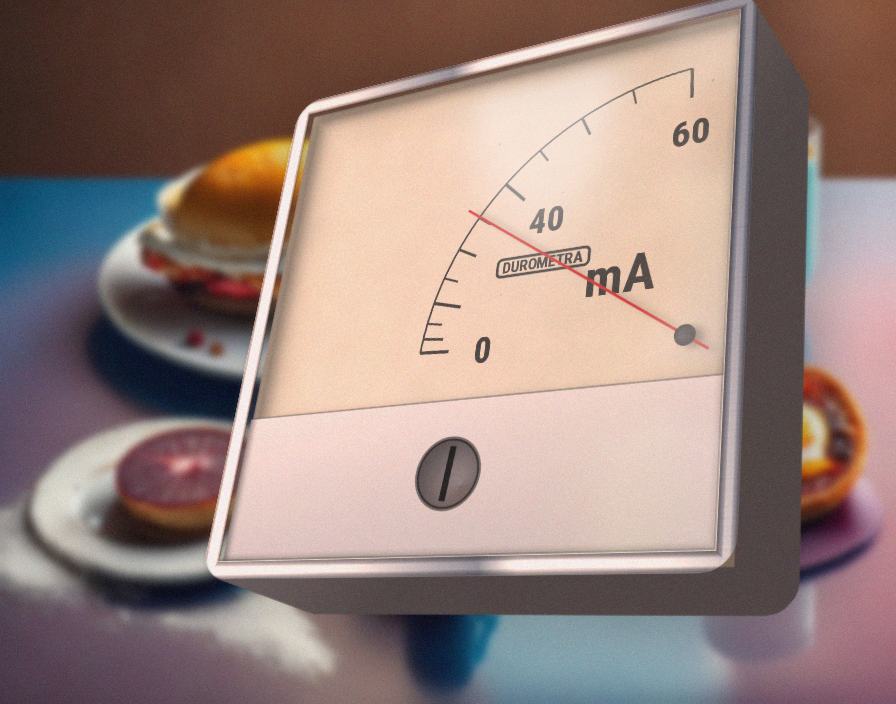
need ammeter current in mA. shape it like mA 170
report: mA 35
